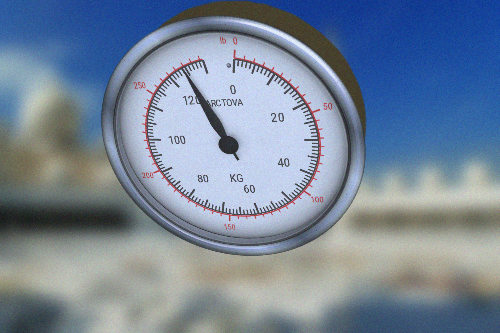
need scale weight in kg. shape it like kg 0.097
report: kg 125
